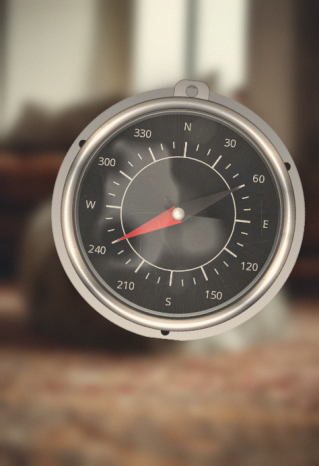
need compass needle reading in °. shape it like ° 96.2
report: ° 240
